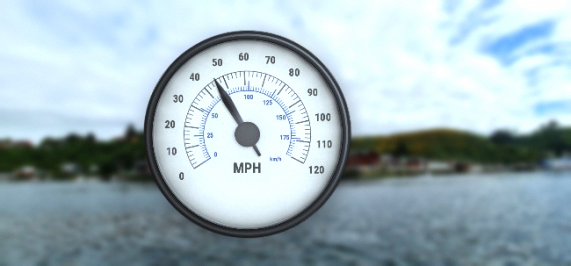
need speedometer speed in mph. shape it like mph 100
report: mph 46
